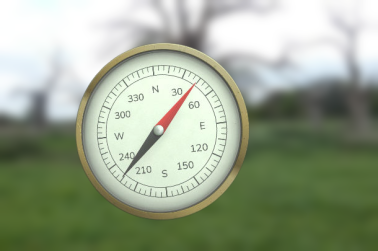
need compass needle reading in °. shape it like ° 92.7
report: ° 45
